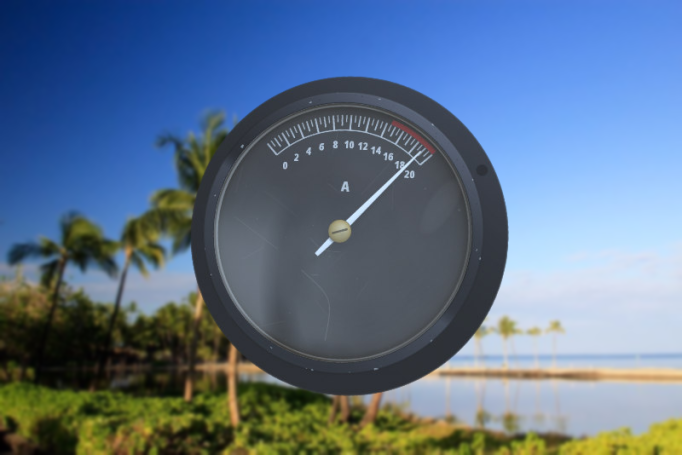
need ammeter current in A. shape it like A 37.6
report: A 19
